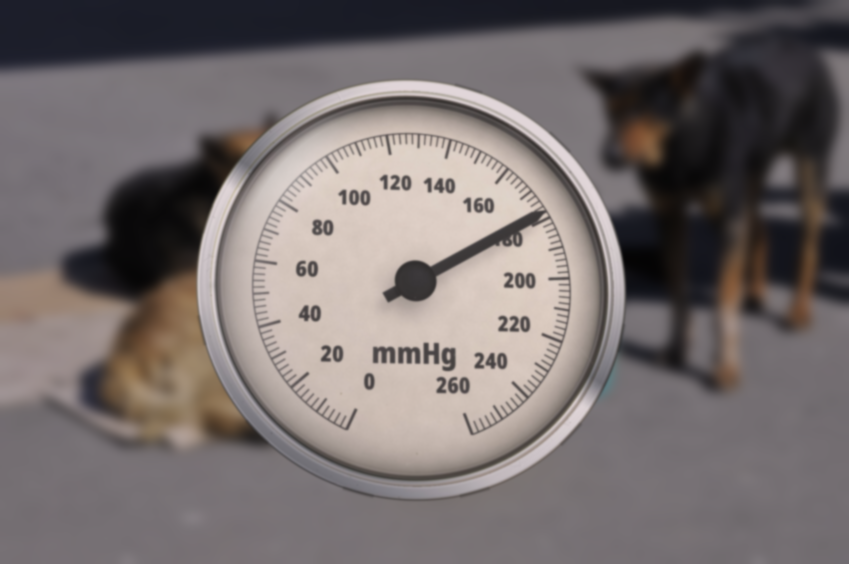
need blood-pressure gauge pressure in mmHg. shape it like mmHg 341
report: mmHg 178
